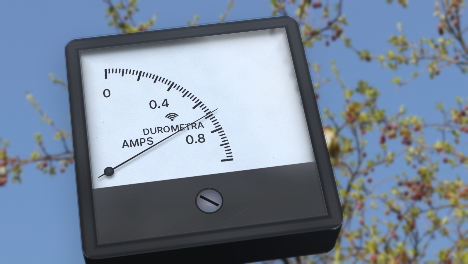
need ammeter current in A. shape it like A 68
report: A 0.7
